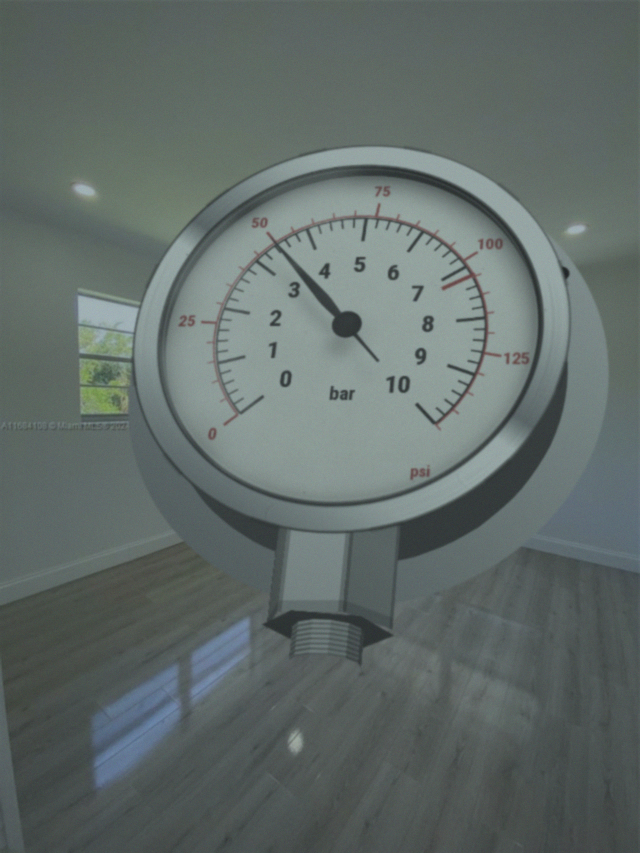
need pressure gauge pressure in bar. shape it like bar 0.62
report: bar 3.4
